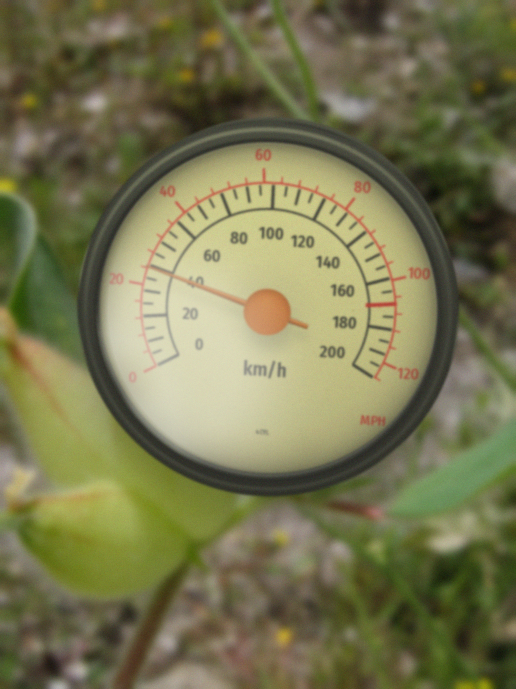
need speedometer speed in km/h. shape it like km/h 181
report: km/h 40
